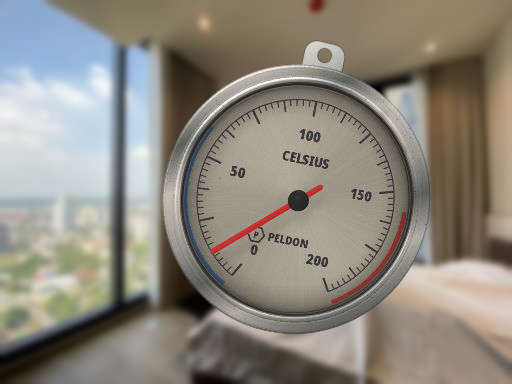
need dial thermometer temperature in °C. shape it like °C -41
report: °C 12.5
